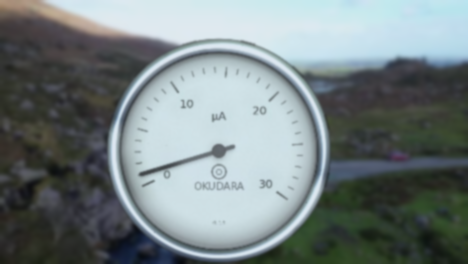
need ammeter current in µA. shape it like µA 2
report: µA 1
